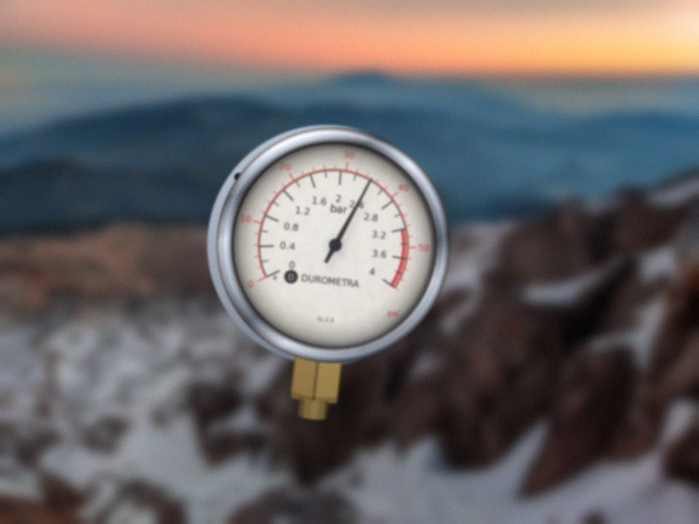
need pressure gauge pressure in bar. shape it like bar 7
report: bar 2.4
